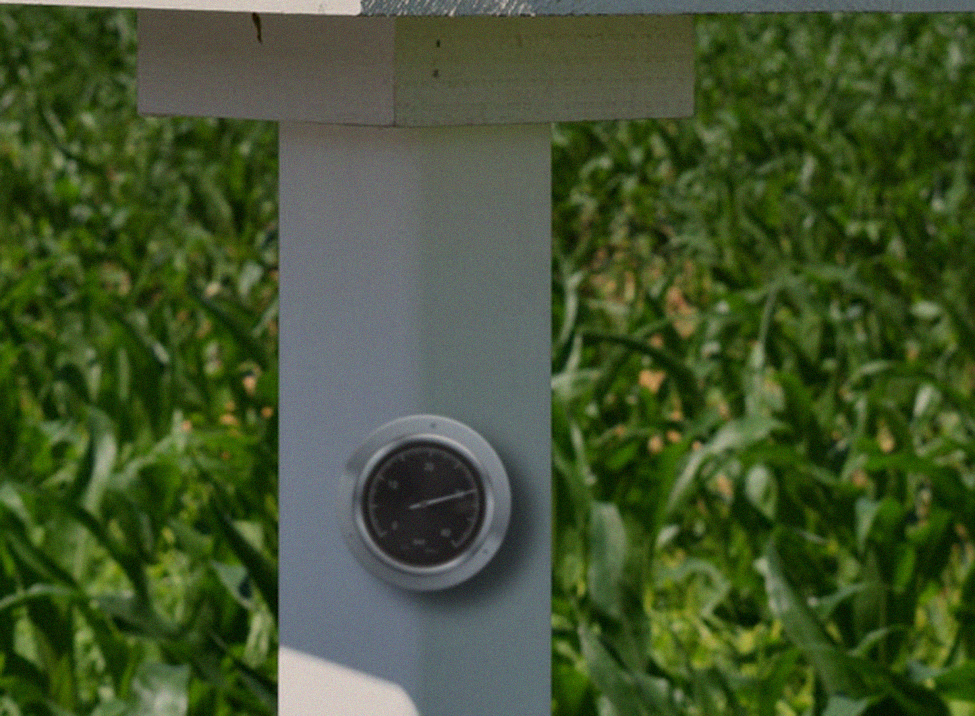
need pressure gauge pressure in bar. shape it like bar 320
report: bar 30
